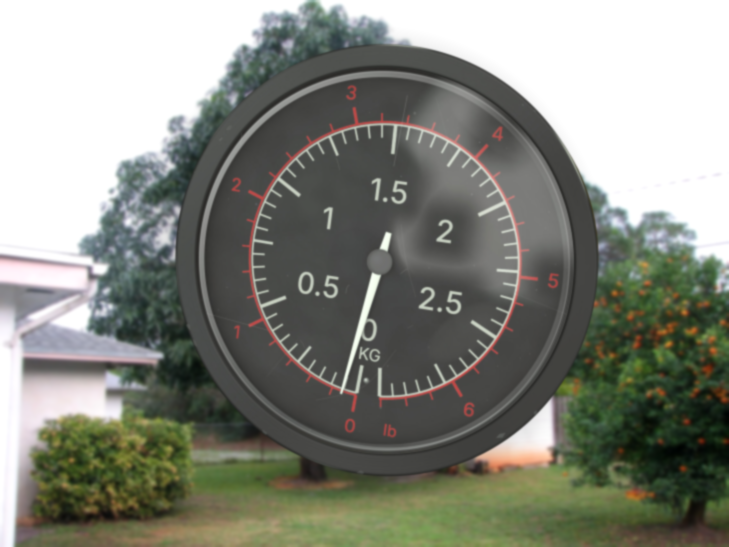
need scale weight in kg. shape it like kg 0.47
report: kg 0.05
